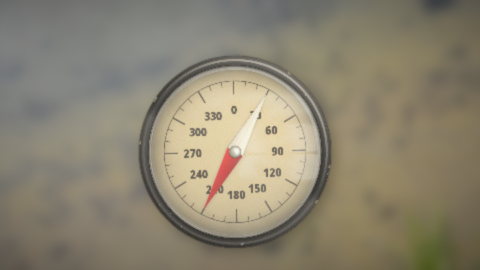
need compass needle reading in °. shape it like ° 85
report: ° 210
